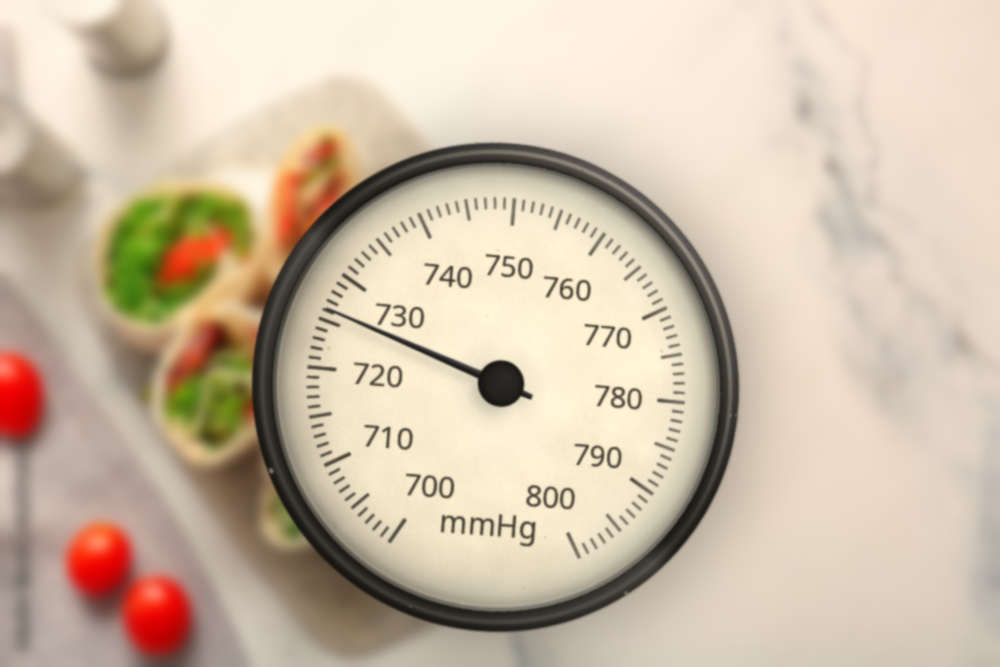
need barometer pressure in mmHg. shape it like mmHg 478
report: mmHg 726
